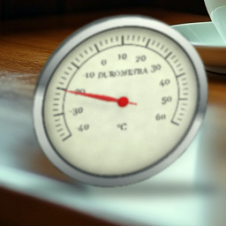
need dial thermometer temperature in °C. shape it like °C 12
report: °C -20
